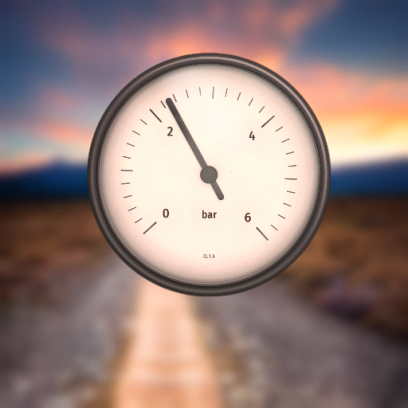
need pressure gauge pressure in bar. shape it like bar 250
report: bar 2.3
